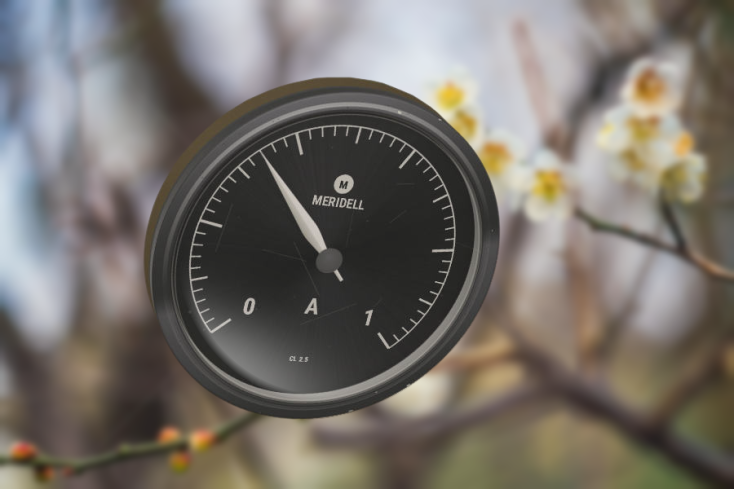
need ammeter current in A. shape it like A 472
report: A 0.34
